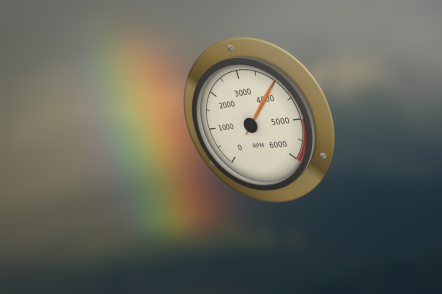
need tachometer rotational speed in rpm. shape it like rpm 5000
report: rpm 4000
